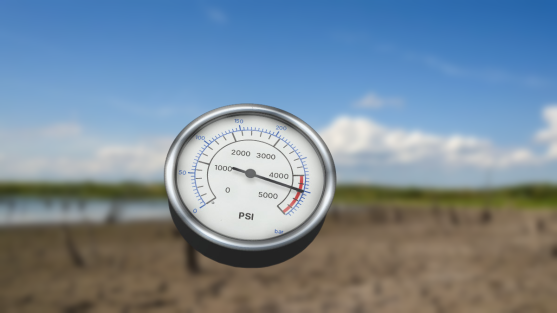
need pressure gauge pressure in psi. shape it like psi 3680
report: psi 4400
